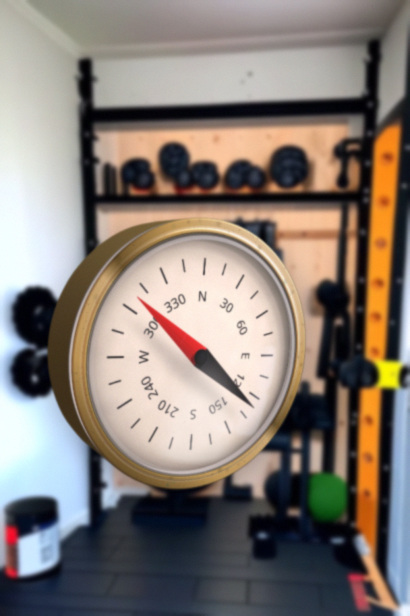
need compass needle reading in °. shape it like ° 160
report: ° 307.5
